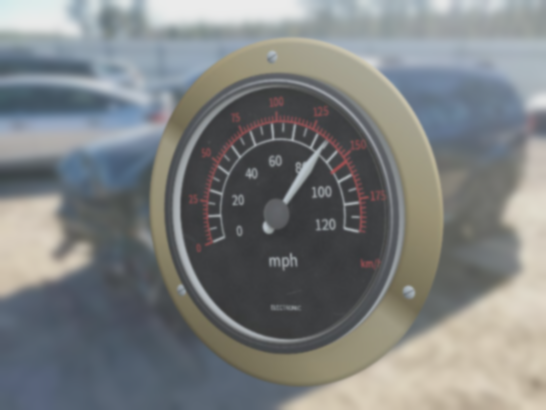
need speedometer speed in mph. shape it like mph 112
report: mph 85
